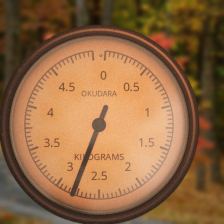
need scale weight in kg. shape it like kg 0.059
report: kg 2.8
